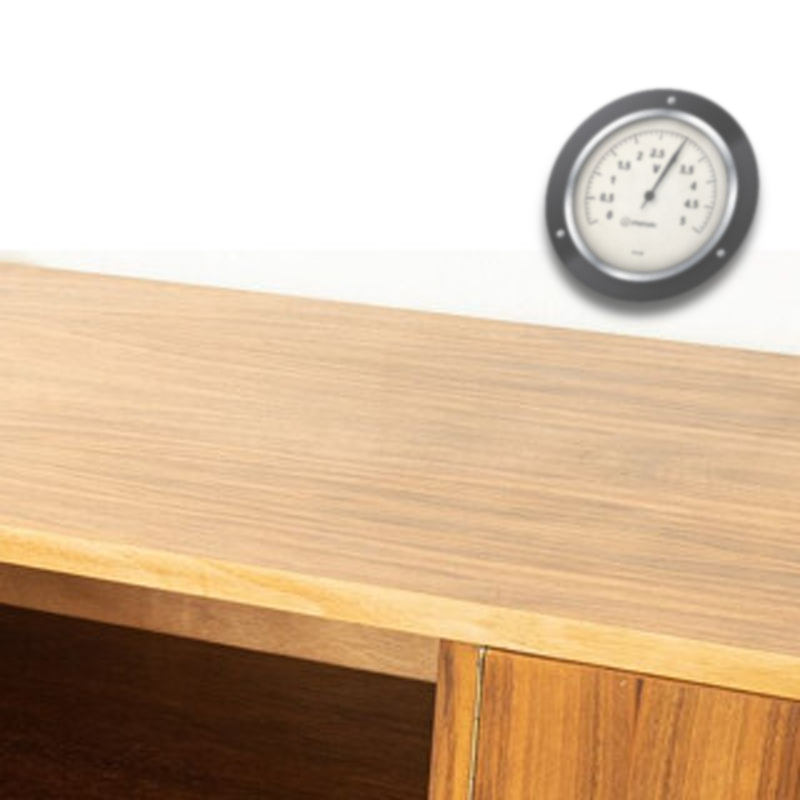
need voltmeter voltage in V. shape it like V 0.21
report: V 3
